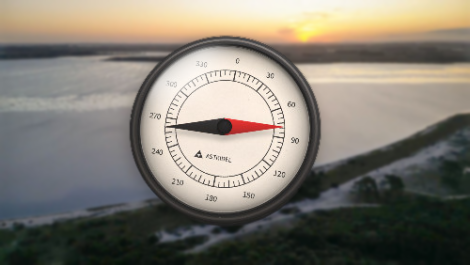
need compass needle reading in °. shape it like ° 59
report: ° 80
